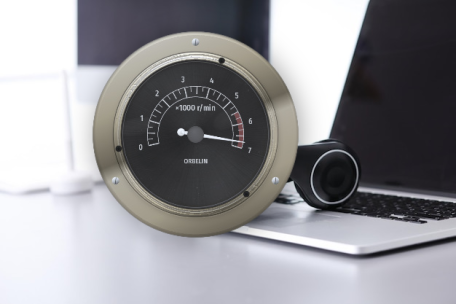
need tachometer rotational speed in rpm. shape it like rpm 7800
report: rpm 6750
